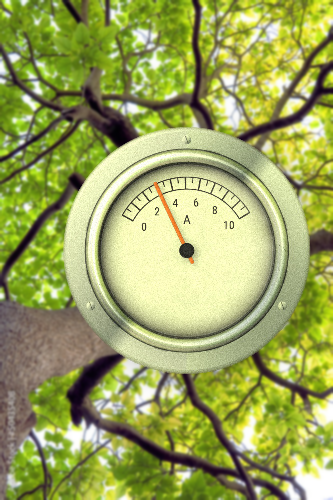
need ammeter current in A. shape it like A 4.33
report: A 3
